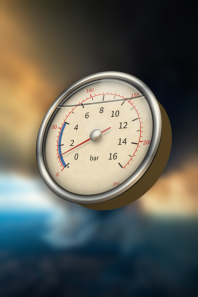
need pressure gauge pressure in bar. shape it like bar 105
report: bar 1
